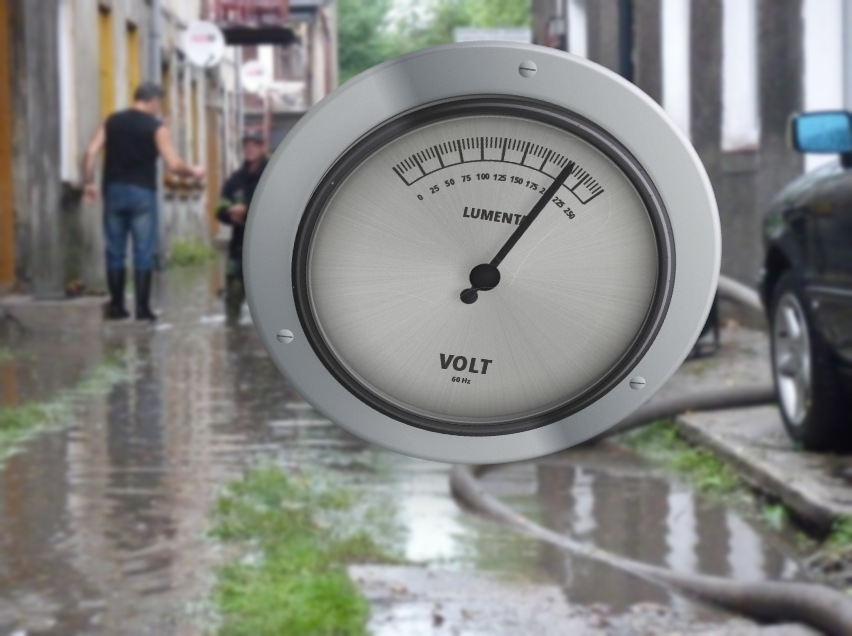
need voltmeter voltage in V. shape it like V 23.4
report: V 200
